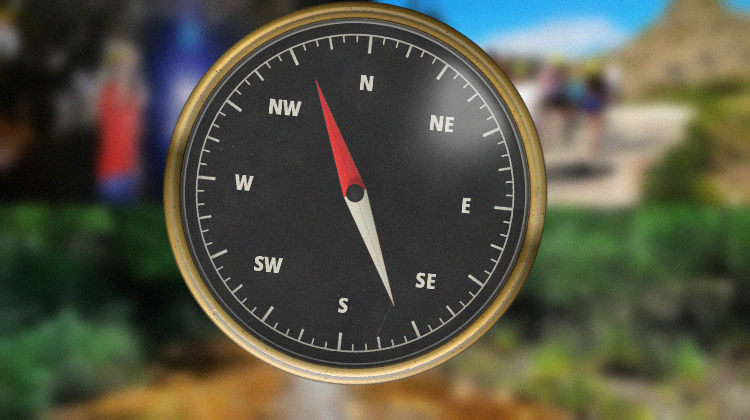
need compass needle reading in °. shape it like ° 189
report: ° 335
